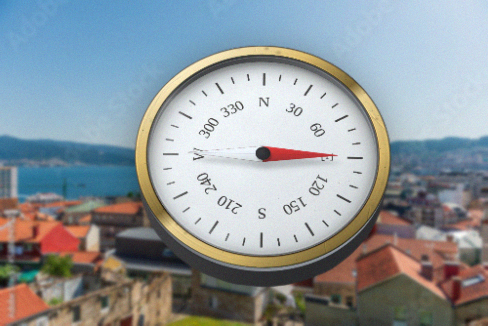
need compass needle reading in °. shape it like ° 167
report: ° 90
